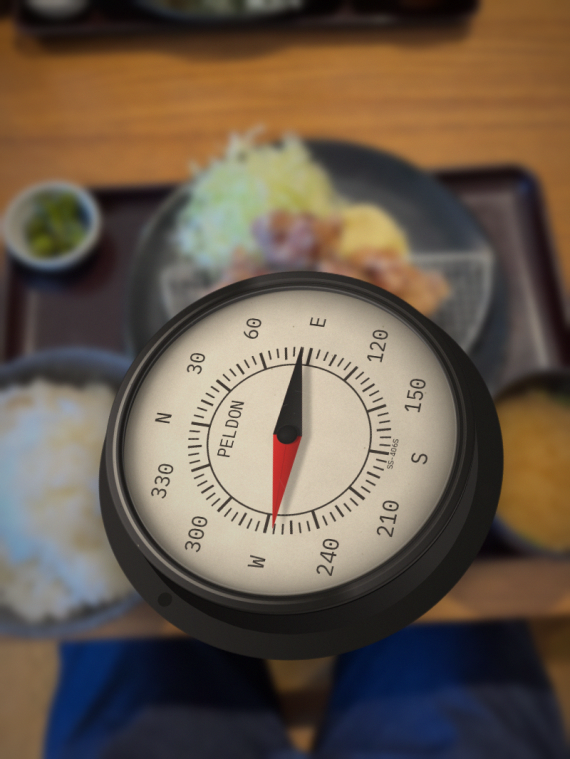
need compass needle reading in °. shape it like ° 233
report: ° 265
